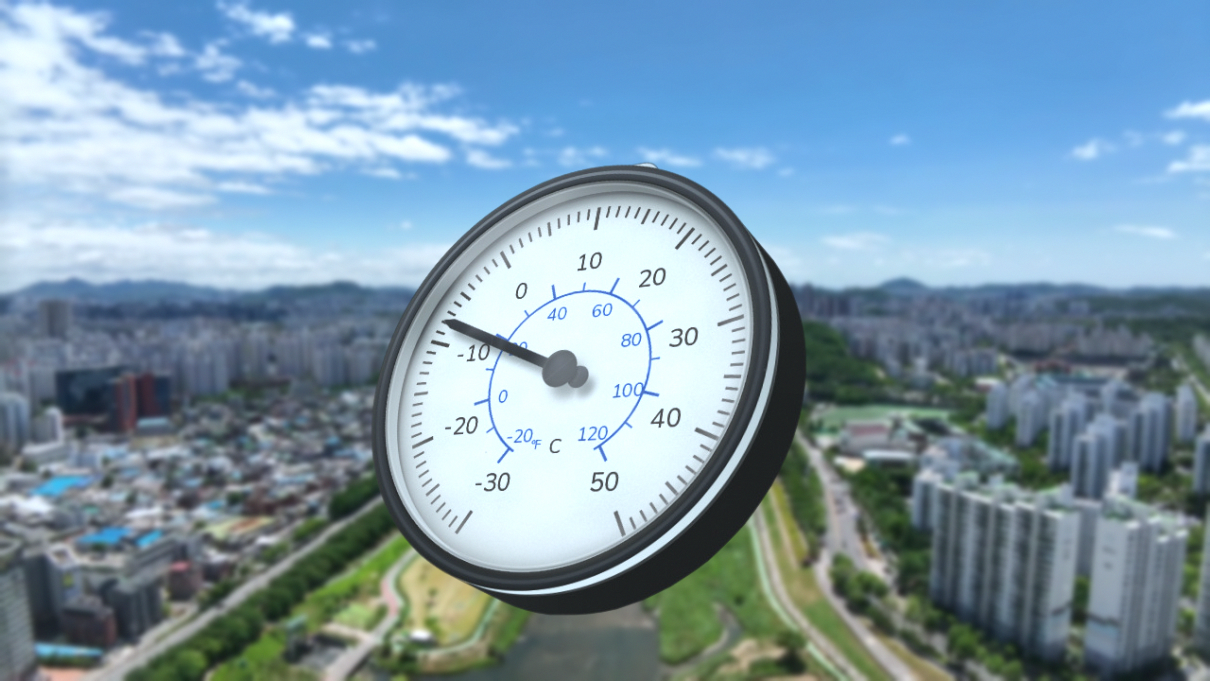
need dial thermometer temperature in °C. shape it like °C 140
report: °C -8
